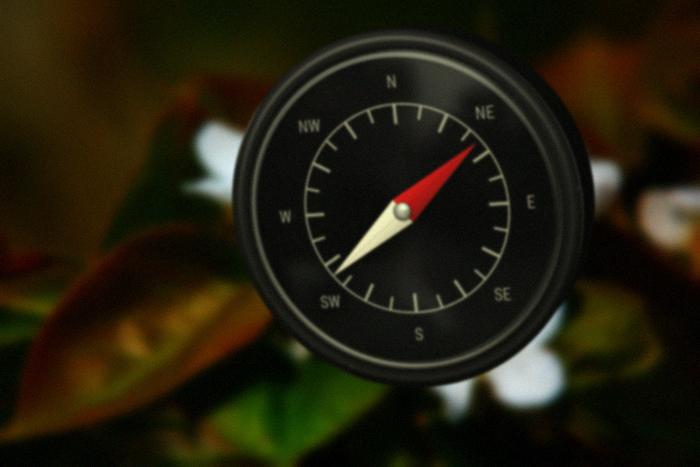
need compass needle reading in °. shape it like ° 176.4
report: ° 52.5
